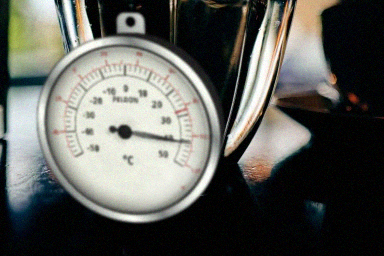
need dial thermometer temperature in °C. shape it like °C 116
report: °C 40
